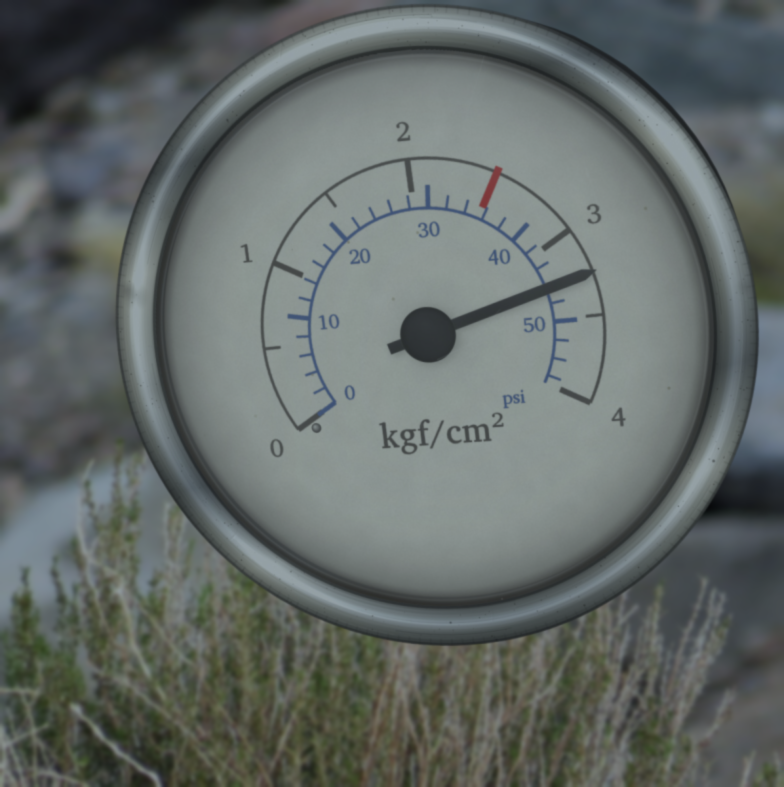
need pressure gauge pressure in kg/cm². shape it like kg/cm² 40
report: kg/cm² 3.25
